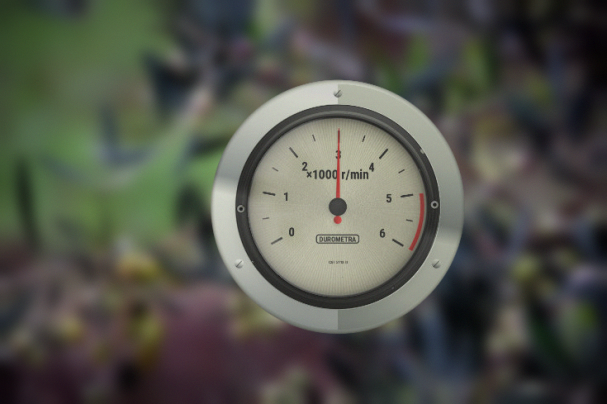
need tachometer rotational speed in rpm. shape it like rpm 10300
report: rpm 3000
